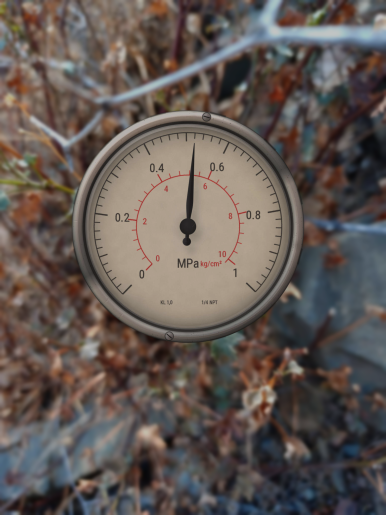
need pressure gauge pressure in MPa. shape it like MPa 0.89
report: MPa 0.52
